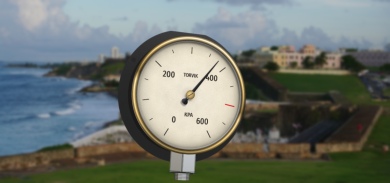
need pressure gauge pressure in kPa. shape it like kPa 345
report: kPa 375
